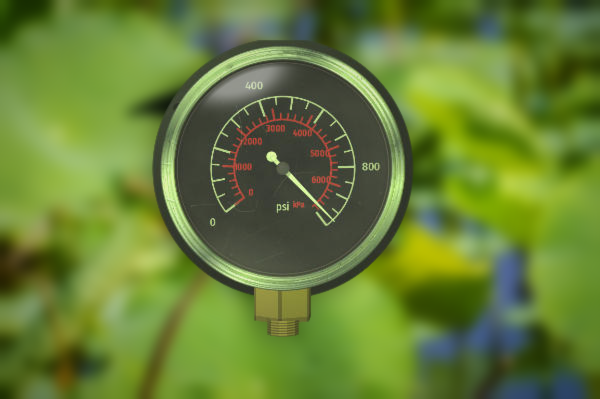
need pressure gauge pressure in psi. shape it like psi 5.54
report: psi 975
